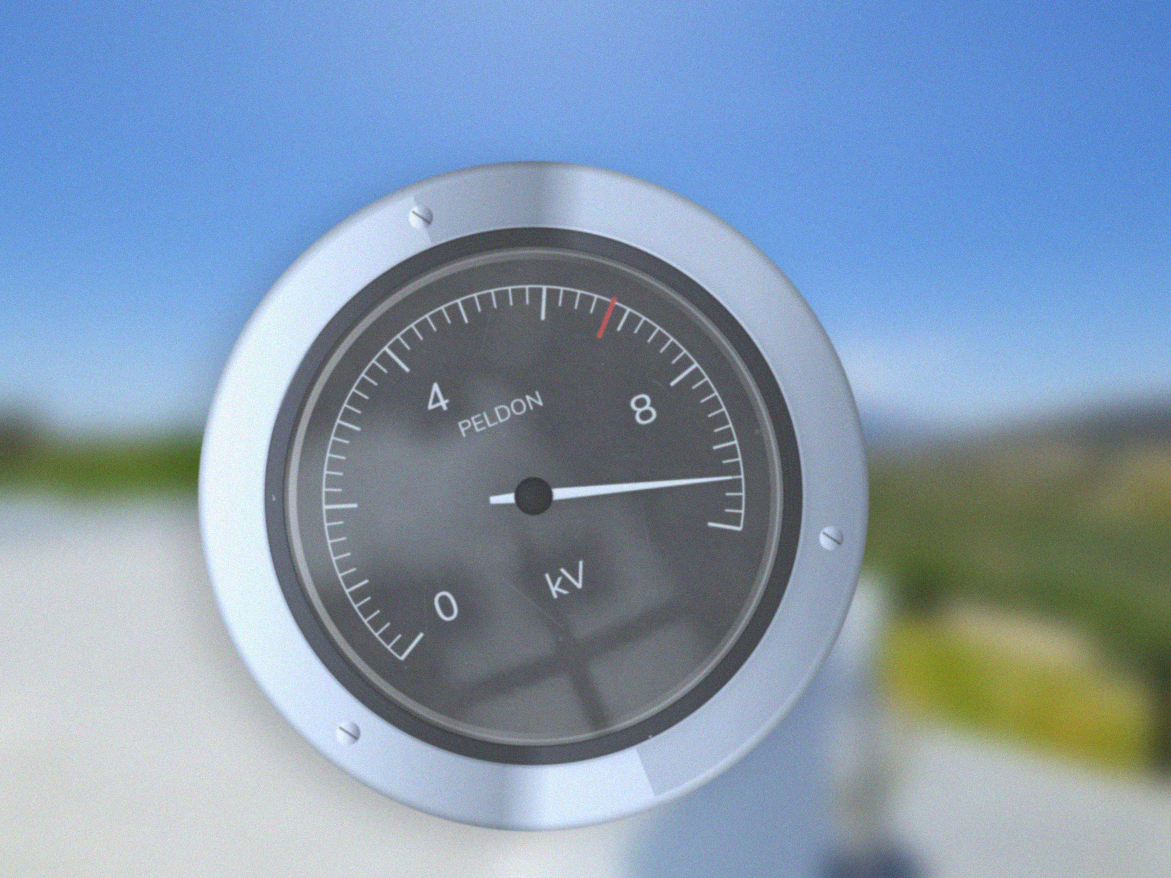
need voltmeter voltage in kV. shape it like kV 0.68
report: kV 9.4
